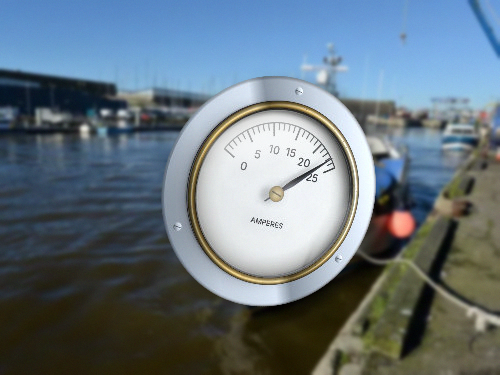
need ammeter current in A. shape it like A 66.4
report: A 23
